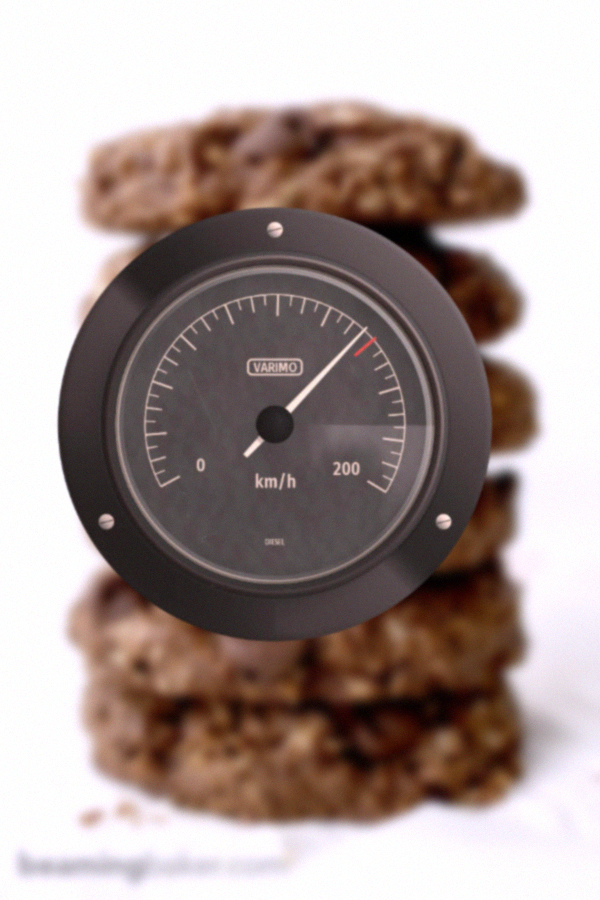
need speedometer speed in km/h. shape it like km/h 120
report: km/h 135
